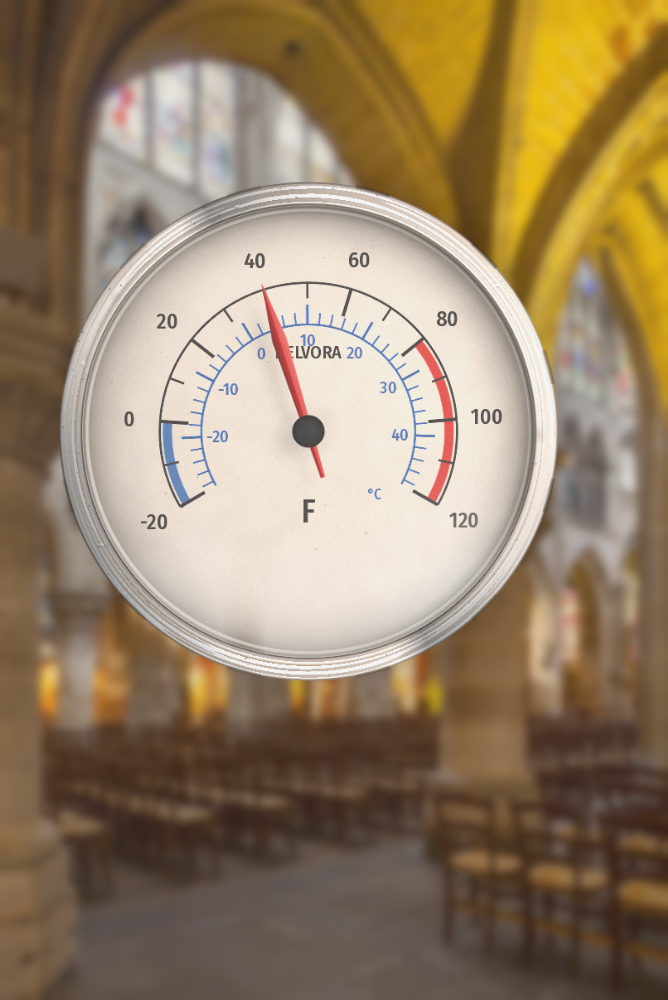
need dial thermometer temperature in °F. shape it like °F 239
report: °F 40
